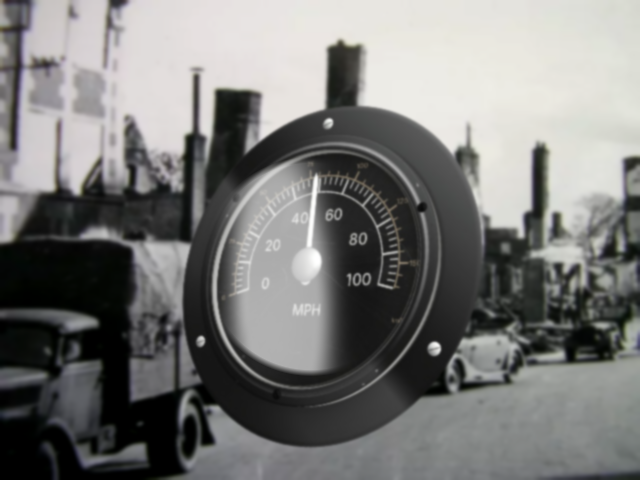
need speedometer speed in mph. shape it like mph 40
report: mph 50
